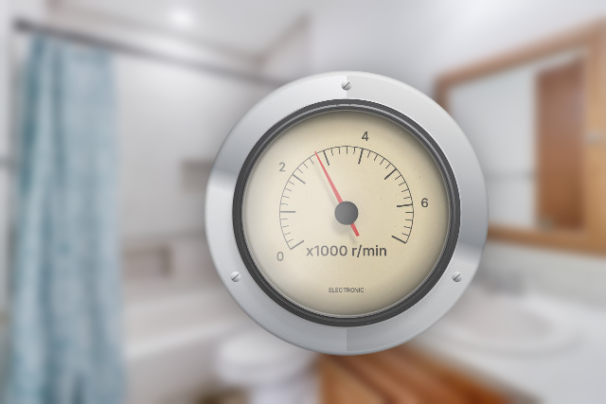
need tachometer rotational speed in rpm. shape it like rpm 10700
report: rpm 2800
